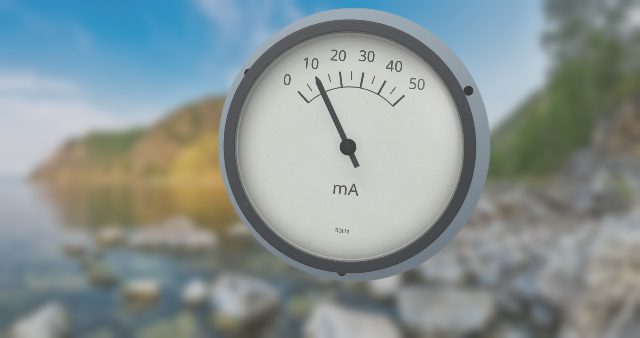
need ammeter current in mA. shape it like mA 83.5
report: mA 10
